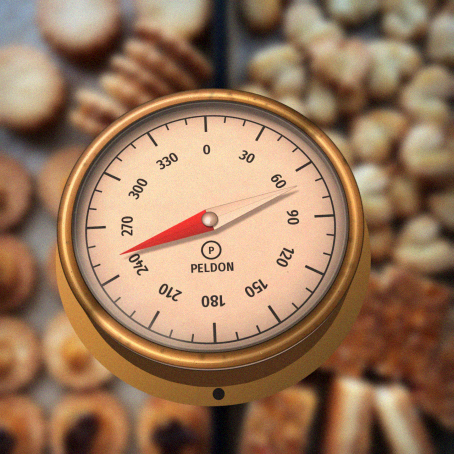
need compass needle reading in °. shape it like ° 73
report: ° 250
